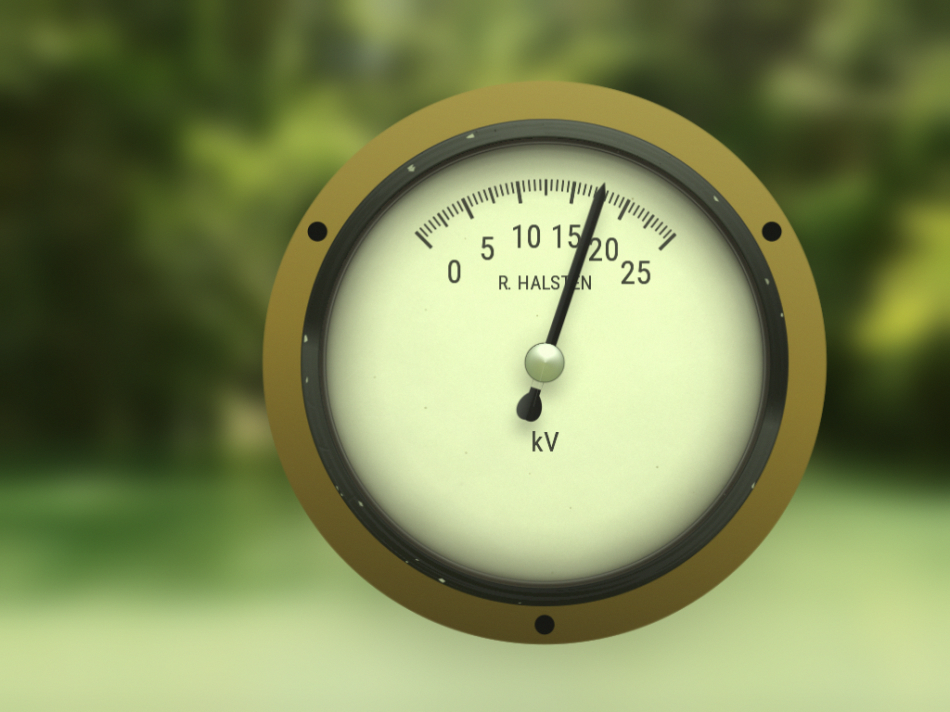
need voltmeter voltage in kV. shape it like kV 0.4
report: kV 17.5
